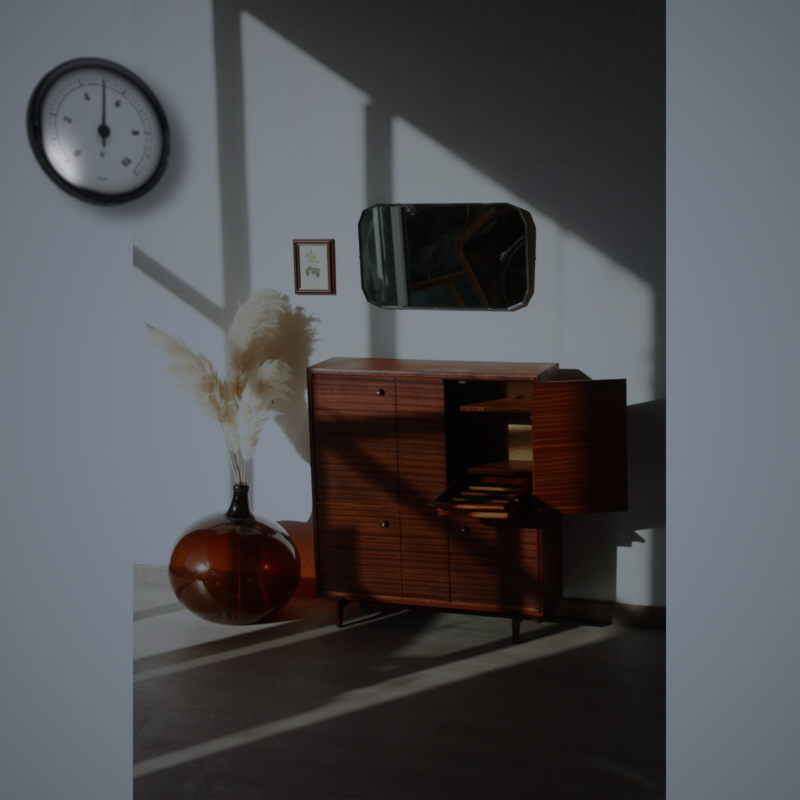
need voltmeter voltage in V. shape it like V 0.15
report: V 5
